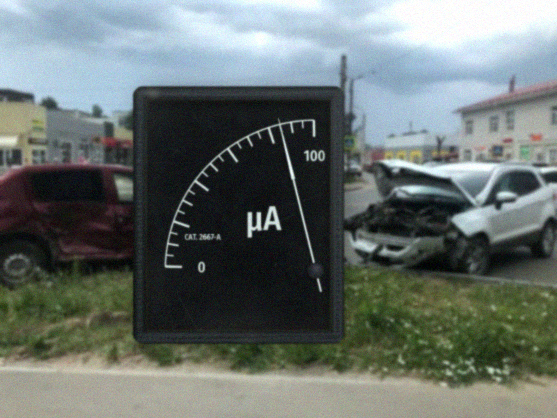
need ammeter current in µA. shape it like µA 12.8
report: µA 85
